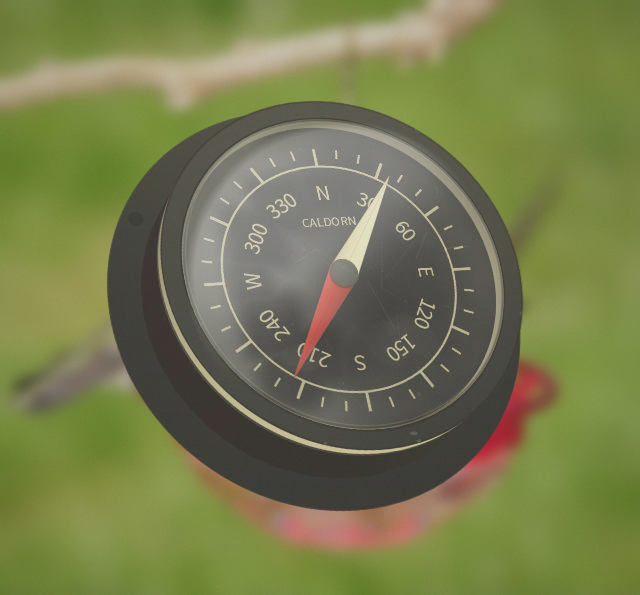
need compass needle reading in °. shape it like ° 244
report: ° 215
